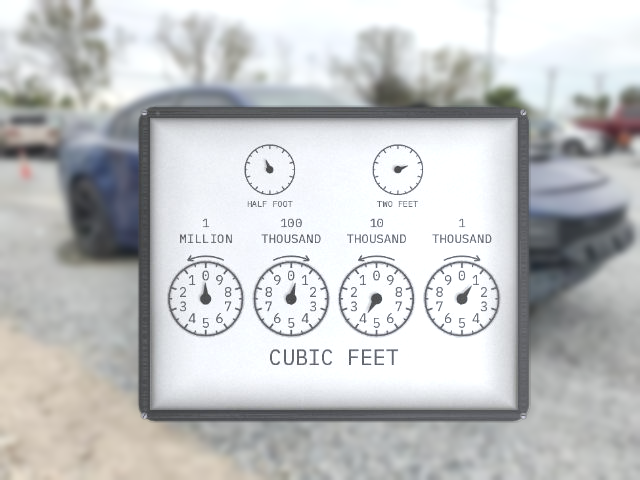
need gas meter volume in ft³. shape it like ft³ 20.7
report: ft³ 4100
